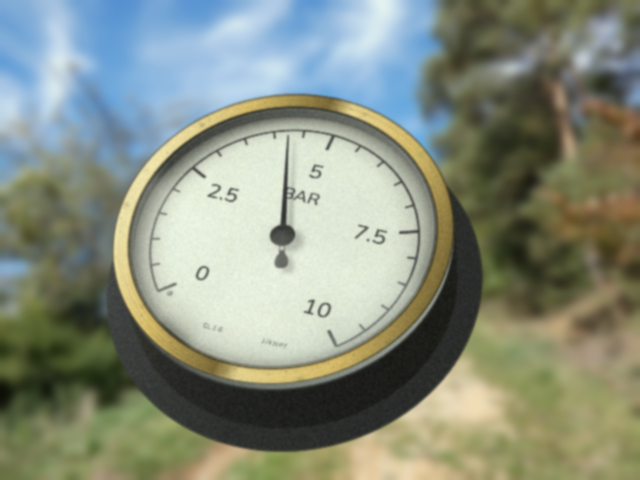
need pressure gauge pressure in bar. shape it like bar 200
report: bar 4.25
